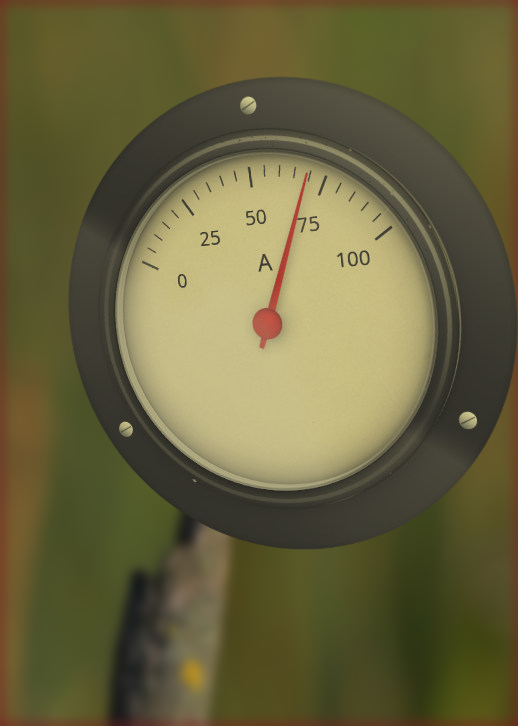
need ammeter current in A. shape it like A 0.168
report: A 70
